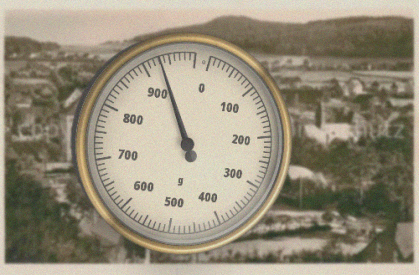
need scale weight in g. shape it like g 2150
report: g 930
